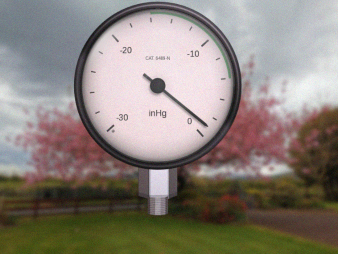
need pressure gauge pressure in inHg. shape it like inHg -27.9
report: inHg -1
